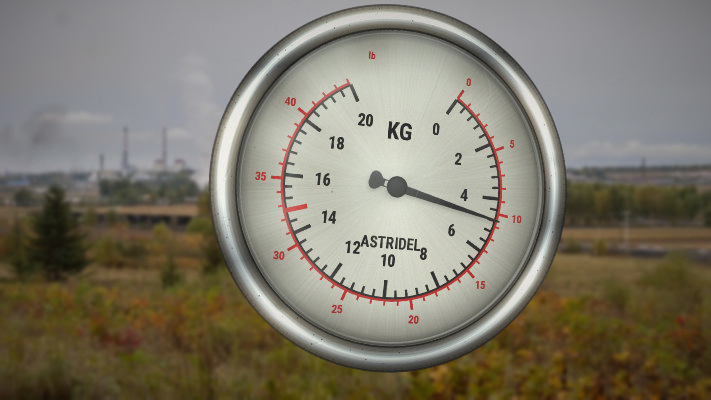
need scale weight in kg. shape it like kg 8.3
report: kg 4.8
